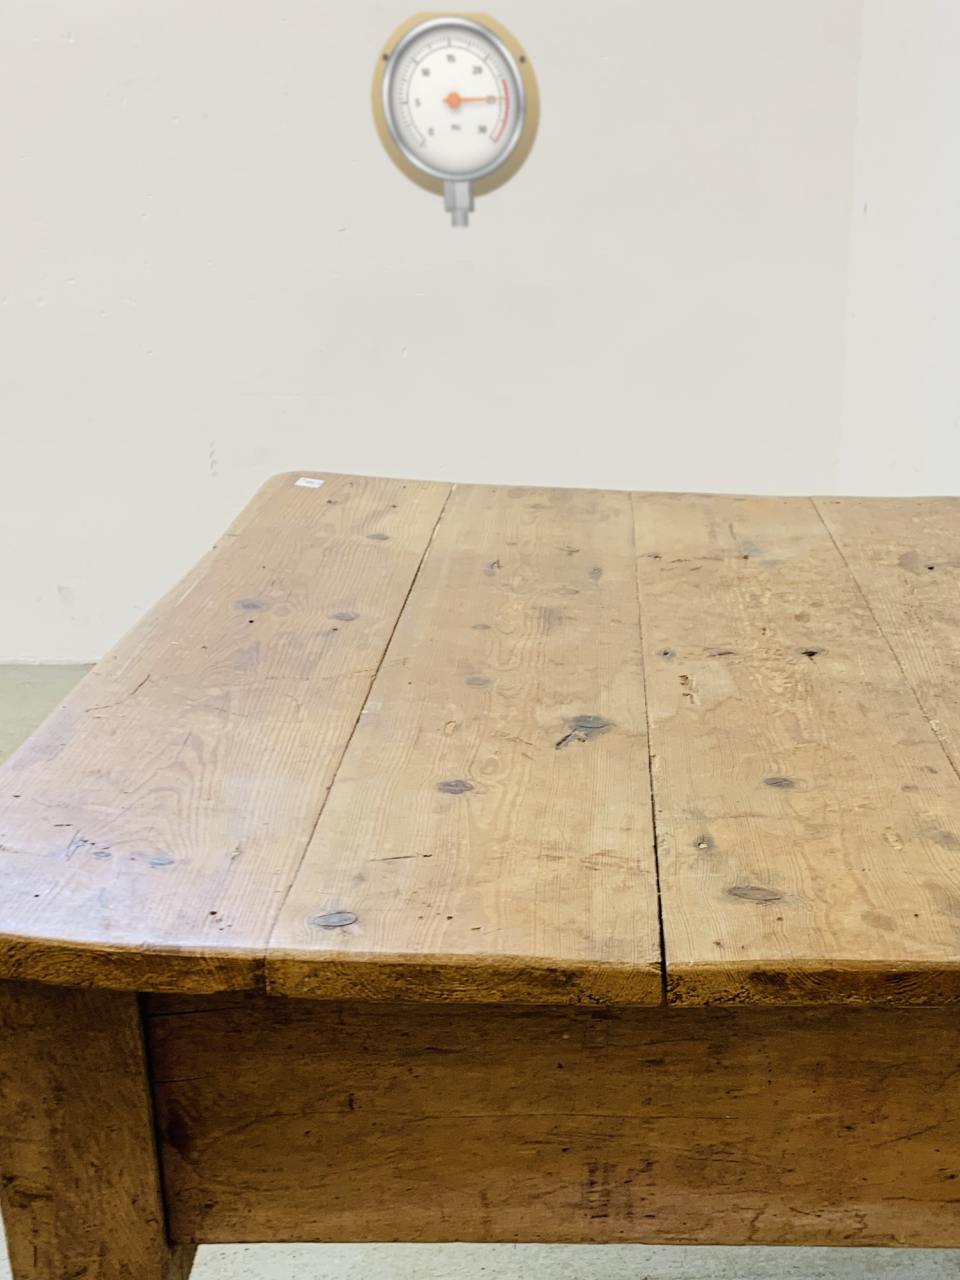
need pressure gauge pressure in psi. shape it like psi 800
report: psi 25
